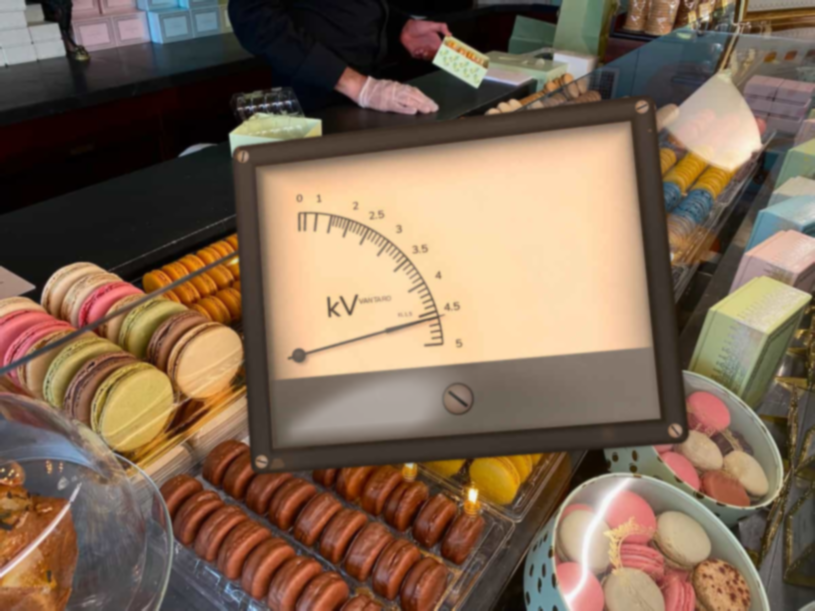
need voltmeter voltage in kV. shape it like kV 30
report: kV 4.6
